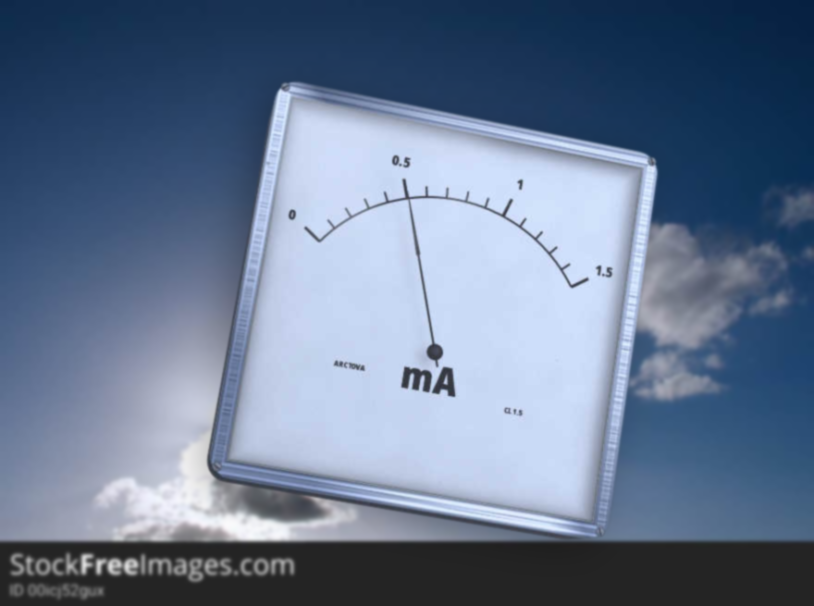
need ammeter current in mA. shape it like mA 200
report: mA 0.5
